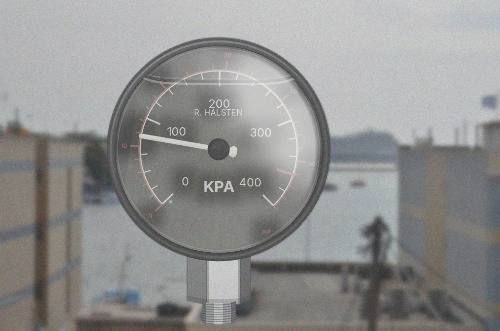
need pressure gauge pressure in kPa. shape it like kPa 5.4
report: kPa 80
